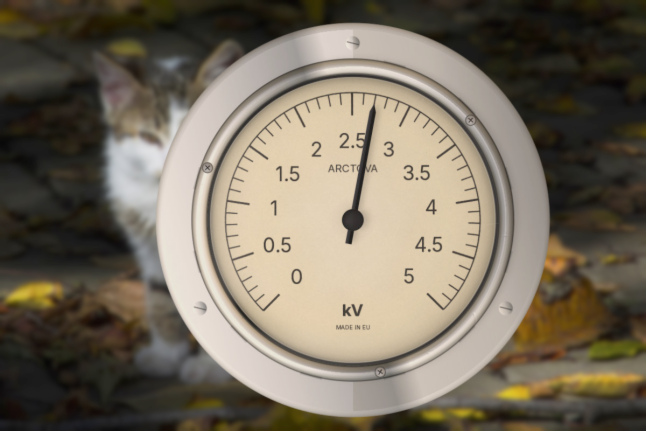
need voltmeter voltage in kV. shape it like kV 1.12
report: kV 2.7
